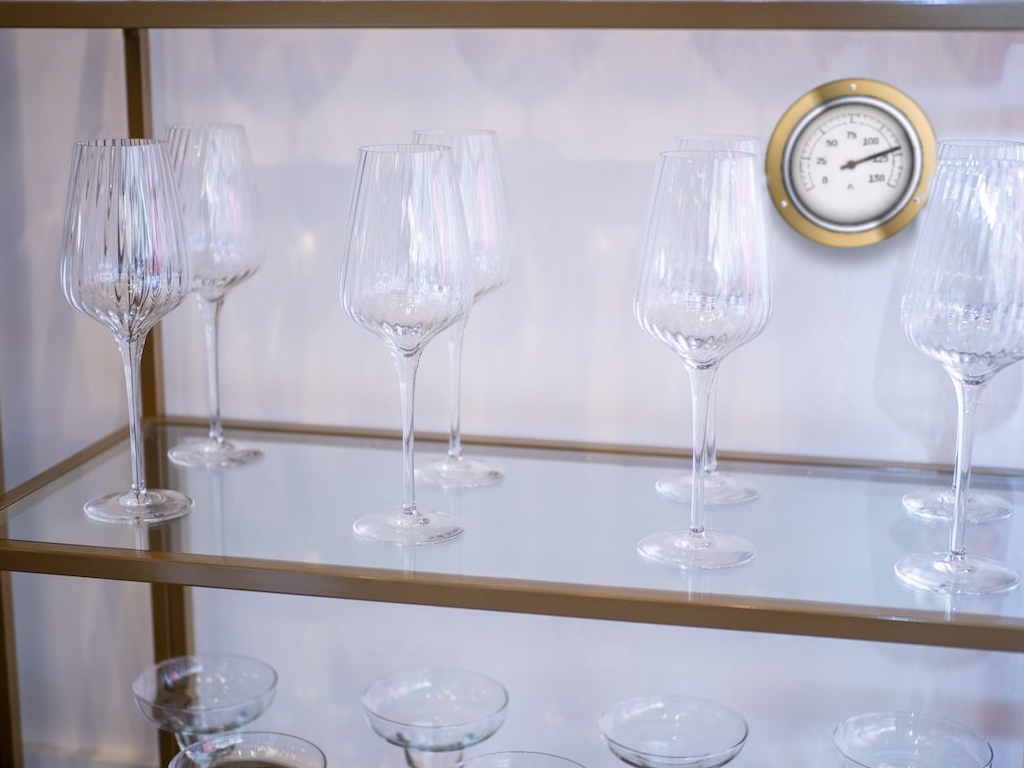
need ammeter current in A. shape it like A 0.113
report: A 120
